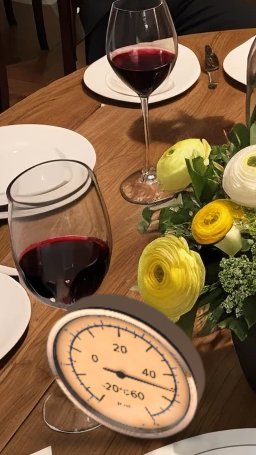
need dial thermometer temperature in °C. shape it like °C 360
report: °C 45
